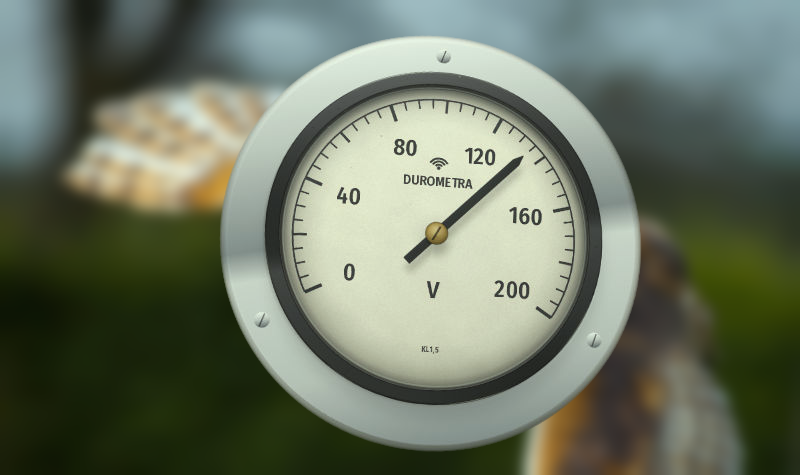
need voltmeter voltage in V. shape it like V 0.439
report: V 135
